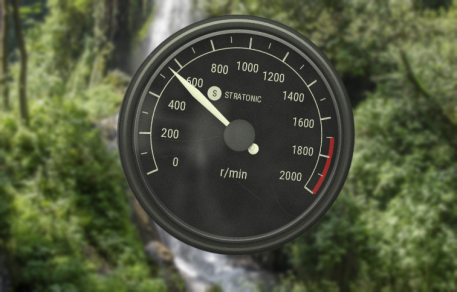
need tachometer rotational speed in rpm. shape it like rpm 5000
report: rpm 550
